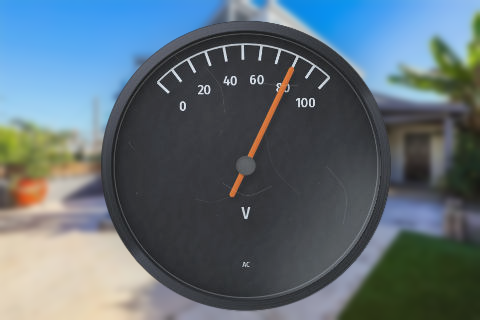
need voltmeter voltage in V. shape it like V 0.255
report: V 80
